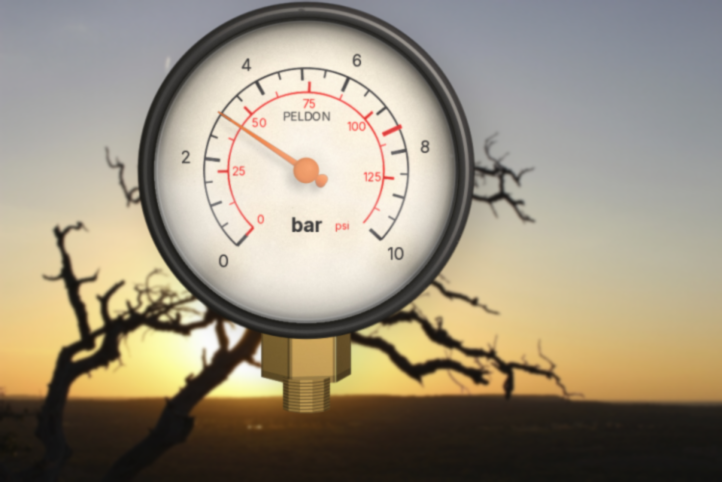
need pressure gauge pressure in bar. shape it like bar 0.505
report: bar 3
